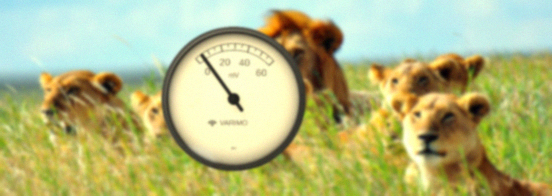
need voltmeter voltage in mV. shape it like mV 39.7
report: mV 5
